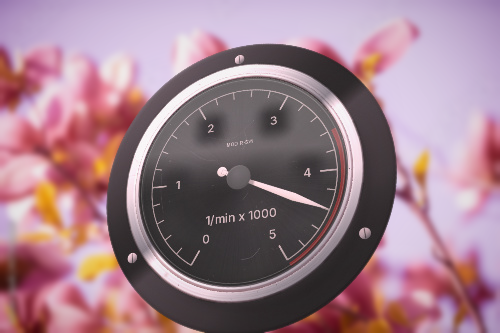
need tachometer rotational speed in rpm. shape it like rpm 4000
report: rpm 4400
